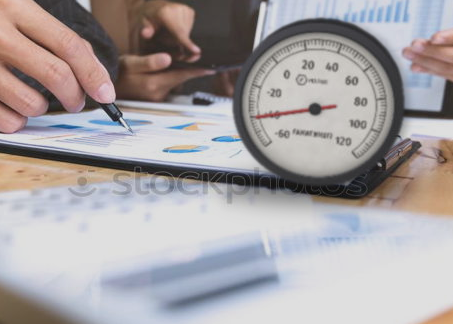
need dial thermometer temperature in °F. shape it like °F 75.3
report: °F -40
